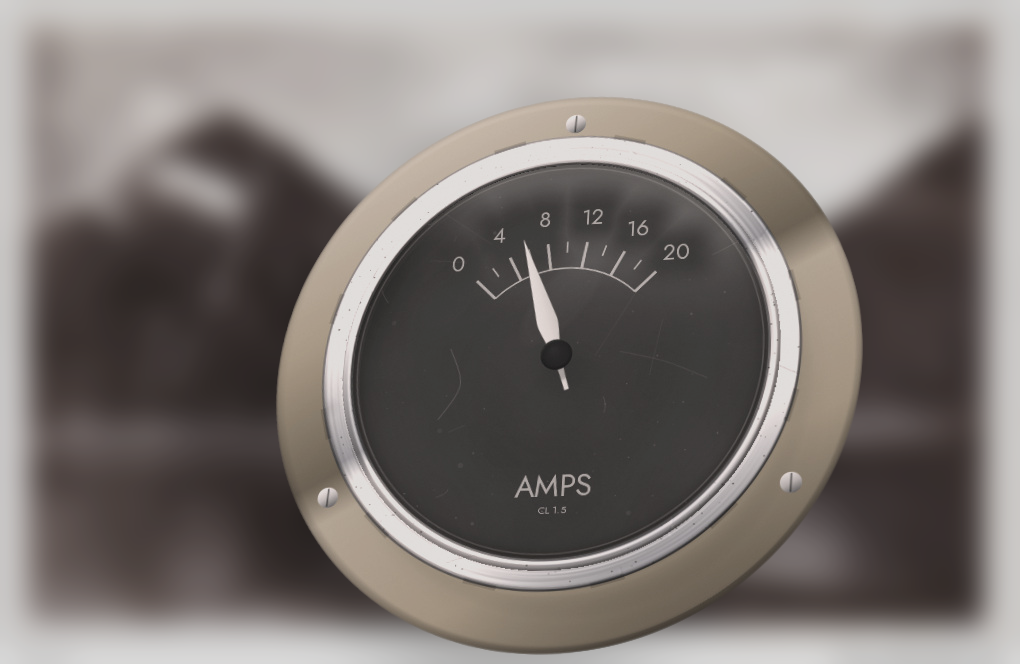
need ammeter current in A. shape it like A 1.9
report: A 6
